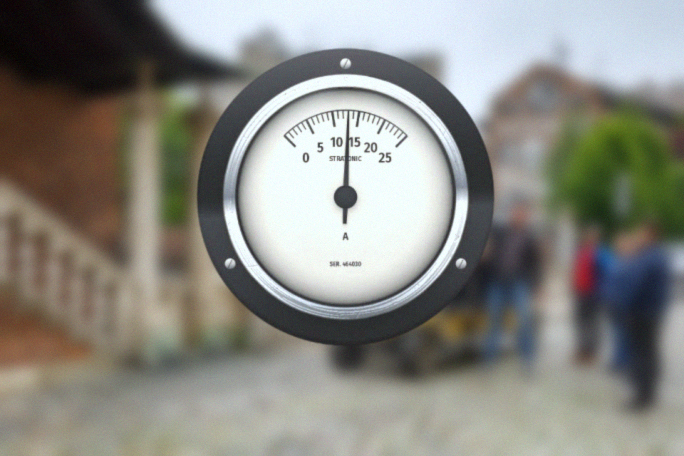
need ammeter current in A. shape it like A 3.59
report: A 13
